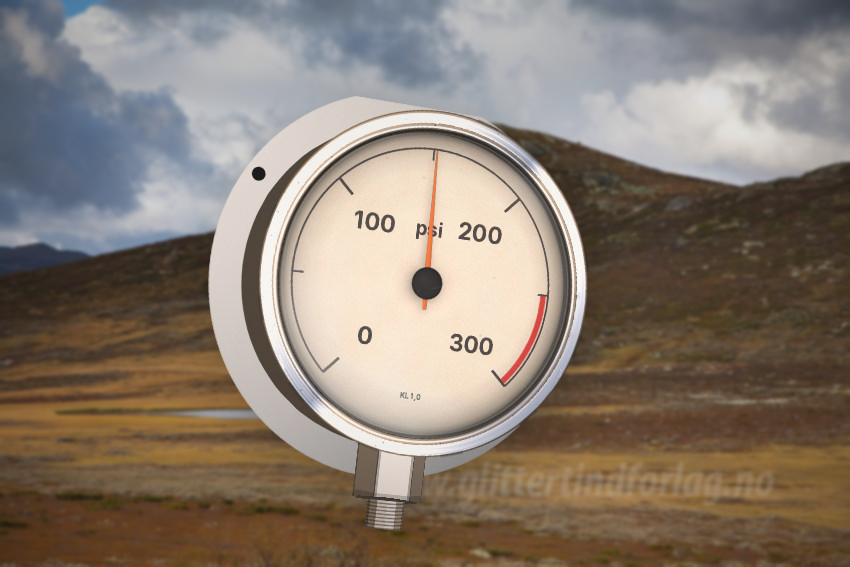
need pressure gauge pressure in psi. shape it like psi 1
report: psi 150
